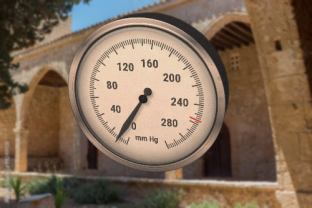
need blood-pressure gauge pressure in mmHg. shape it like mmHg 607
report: mmHg 10
